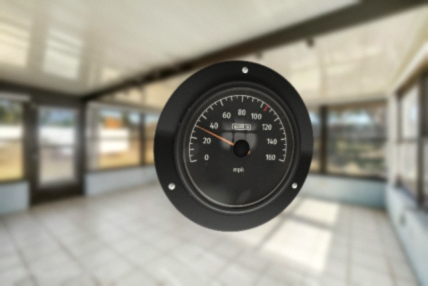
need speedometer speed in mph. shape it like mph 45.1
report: mph 30
